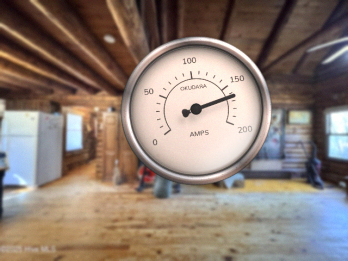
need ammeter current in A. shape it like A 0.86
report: A 165
